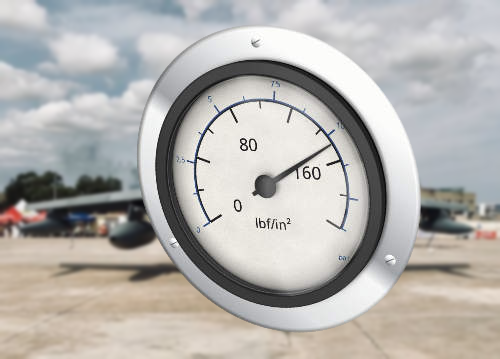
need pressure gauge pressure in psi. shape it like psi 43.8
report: psi 150
